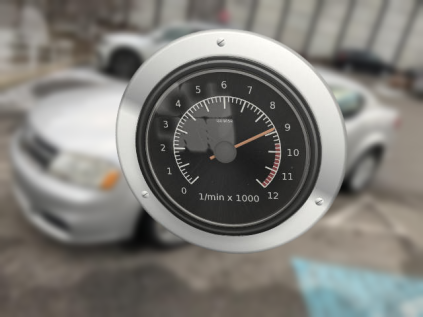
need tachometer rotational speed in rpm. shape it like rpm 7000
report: rpm 8800
